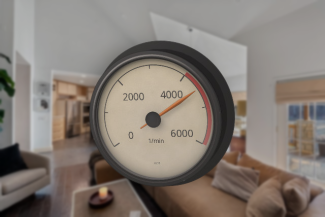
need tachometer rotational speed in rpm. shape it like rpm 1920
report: rpm 4500
